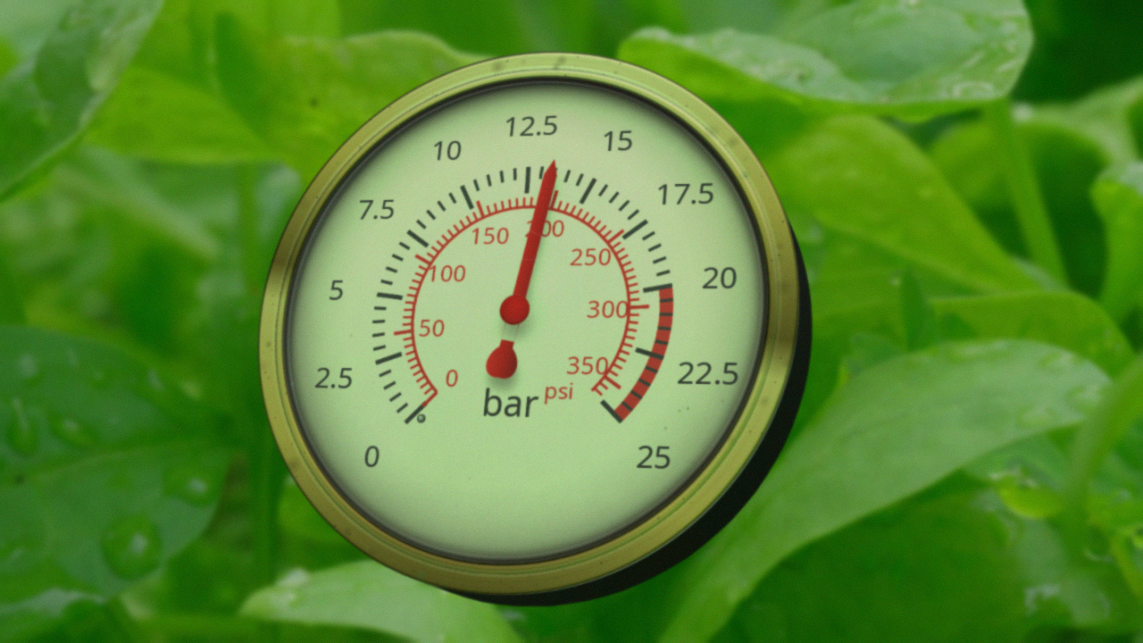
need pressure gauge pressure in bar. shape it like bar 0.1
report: bar 13.5
